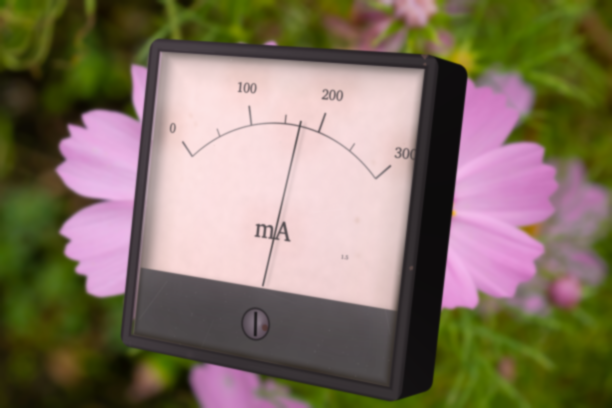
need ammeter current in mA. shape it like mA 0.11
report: mA 175
